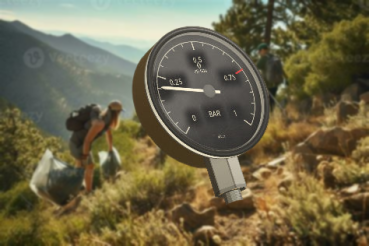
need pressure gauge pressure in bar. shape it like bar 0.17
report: bar 0.2
